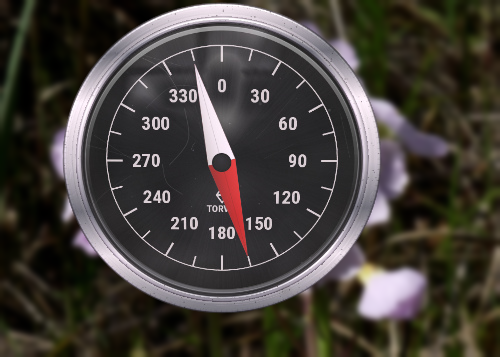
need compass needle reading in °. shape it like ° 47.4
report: ° 165
